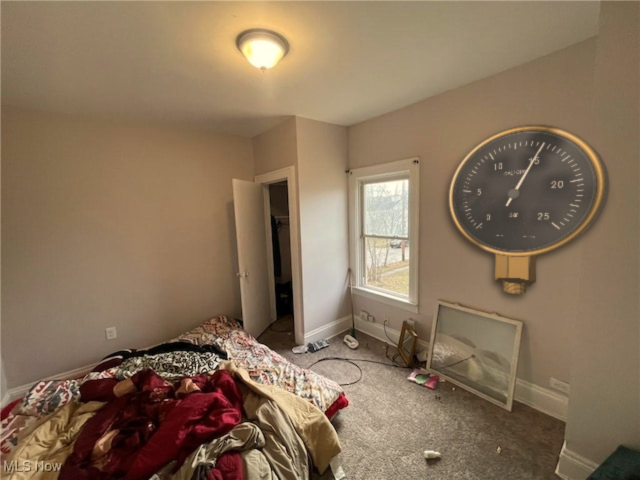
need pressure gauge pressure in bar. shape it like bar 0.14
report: bar 15
